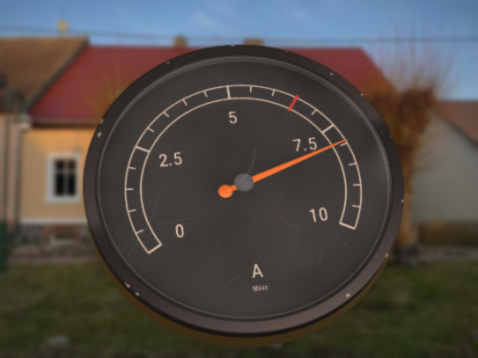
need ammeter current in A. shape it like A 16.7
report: A 8
